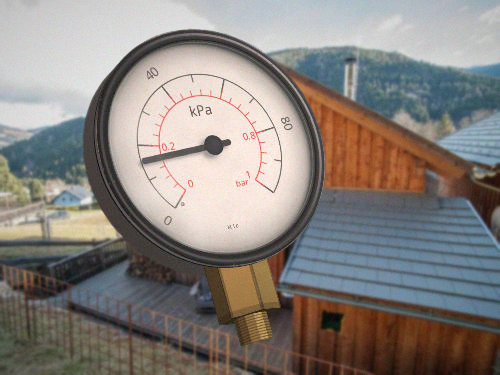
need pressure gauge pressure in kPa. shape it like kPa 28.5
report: kPa 15
